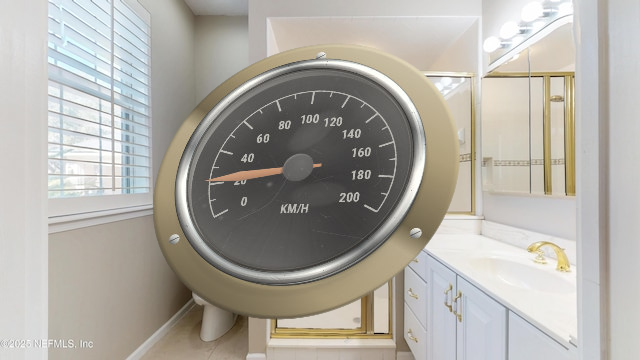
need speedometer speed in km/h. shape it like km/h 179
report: km/h 20
